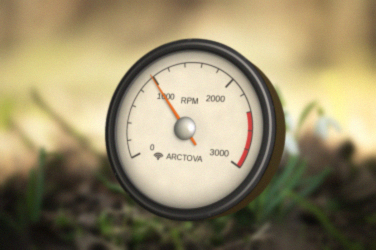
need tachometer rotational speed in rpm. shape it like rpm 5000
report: rpm 1000
